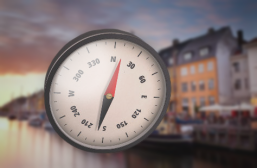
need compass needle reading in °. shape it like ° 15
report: ° 10
